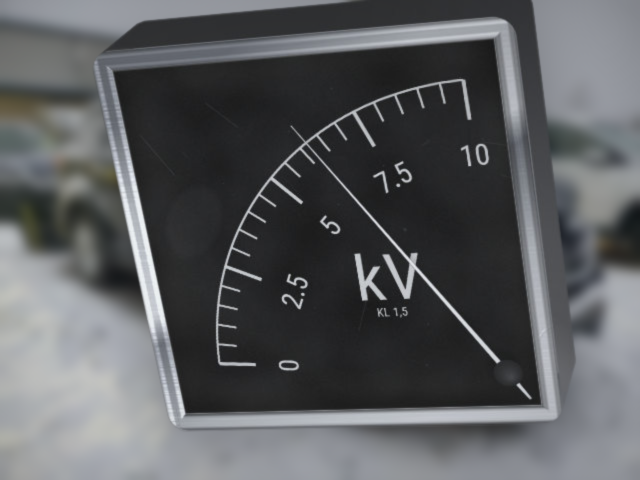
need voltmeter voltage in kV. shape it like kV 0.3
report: kV 6.25
